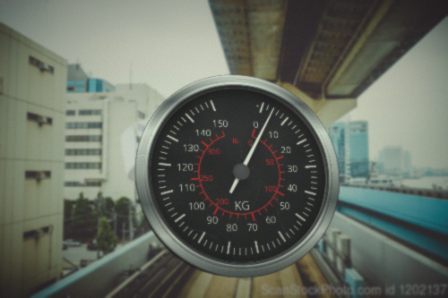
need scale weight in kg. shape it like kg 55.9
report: kg 4
